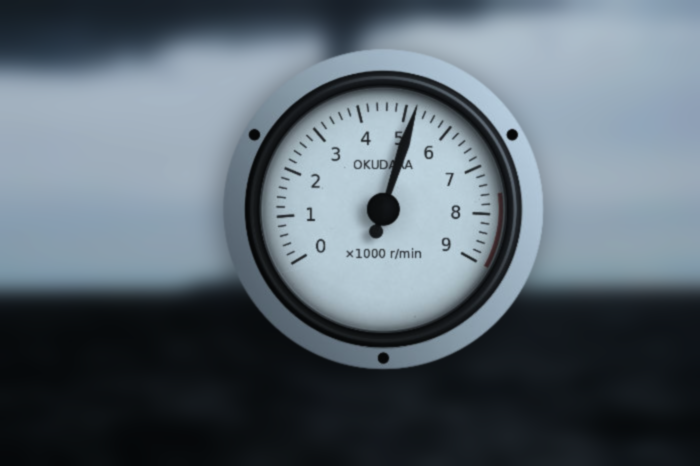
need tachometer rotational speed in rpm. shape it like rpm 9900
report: rpm 5200
